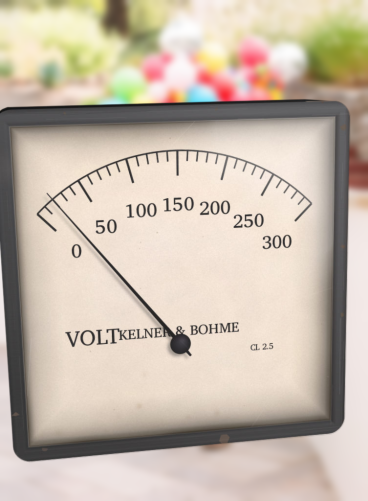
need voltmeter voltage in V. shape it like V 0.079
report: V 20
